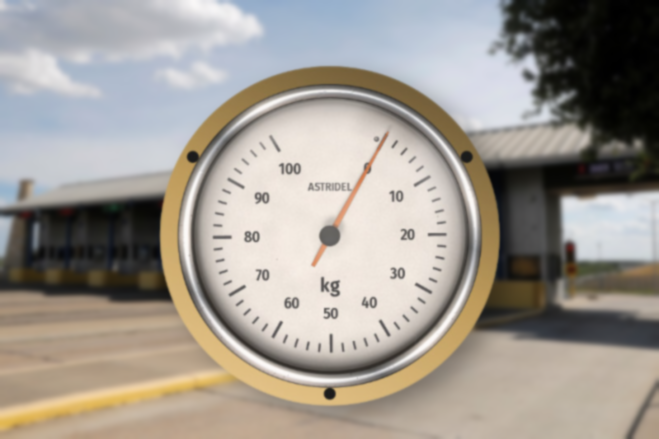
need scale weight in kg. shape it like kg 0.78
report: kg 0
